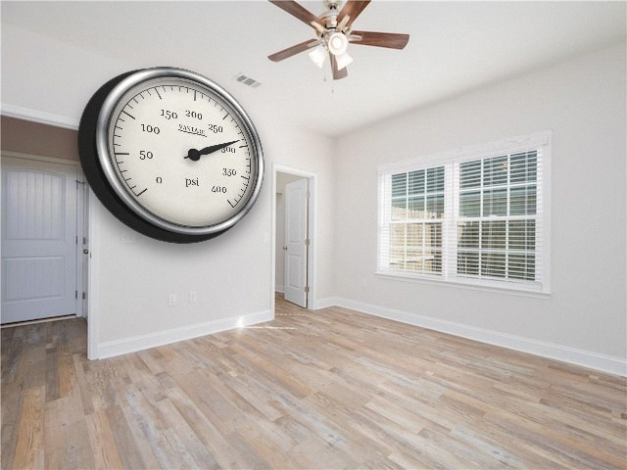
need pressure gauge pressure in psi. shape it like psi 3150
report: psi 290
